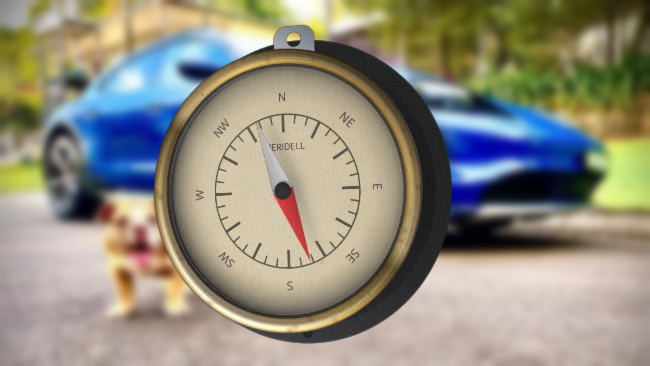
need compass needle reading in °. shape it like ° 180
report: ° 160
